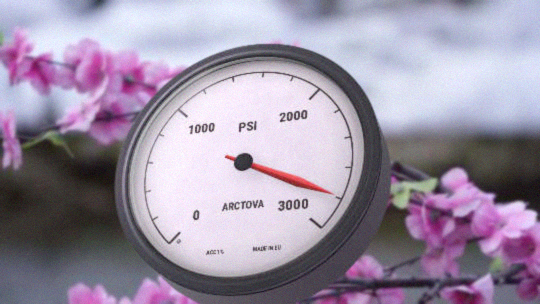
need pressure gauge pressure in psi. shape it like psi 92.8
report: psi 2800
